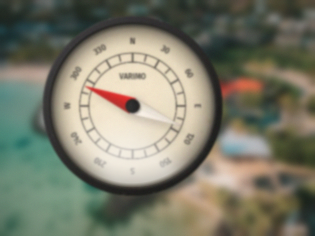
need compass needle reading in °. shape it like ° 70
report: ° 292.5
